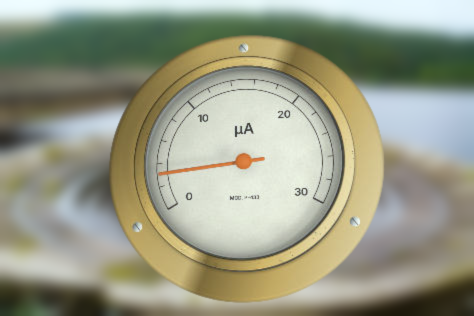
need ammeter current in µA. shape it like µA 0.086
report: µA 3
